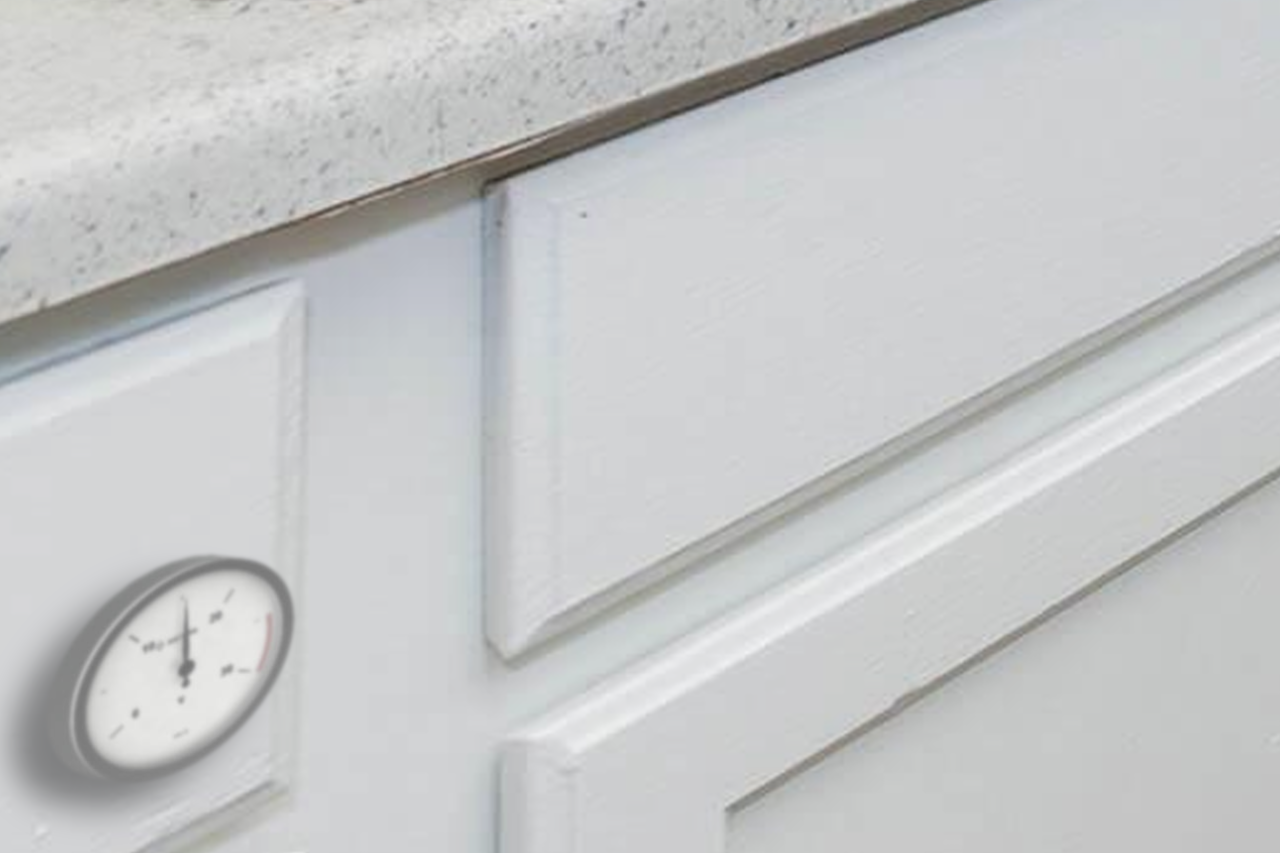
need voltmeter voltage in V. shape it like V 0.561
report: V 15
